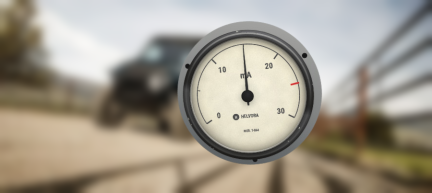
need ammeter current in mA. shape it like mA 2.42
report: mA 15
